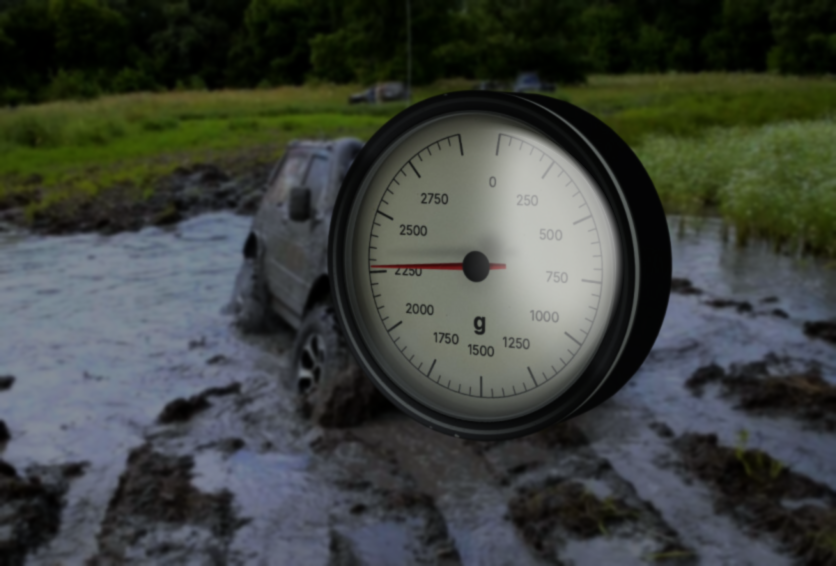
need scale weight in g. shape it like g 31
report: g 2275
